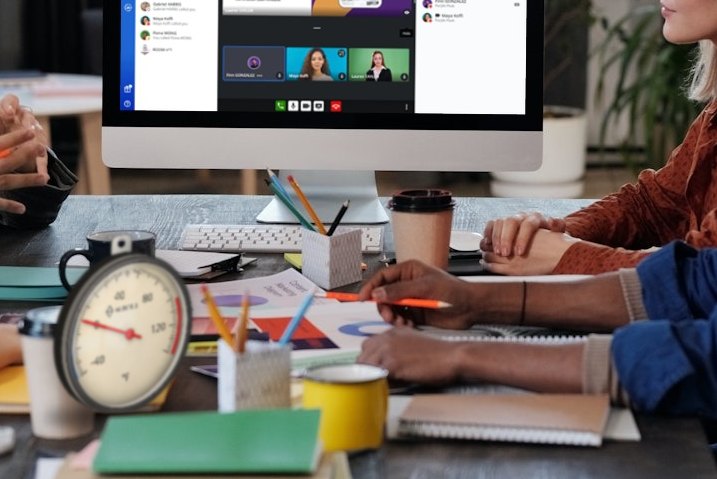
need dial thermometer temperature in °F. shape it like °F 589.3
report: °F 0
